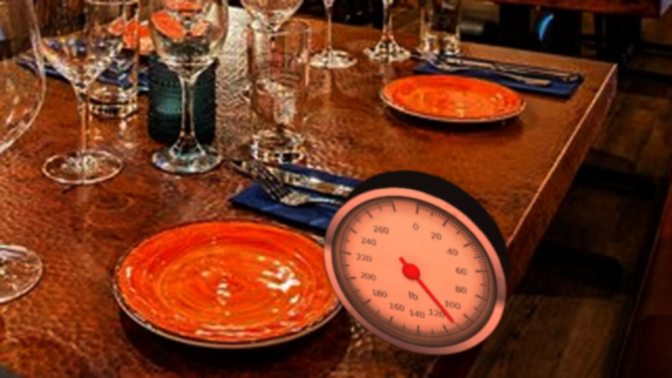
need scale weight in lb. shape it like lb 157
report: lb 110
